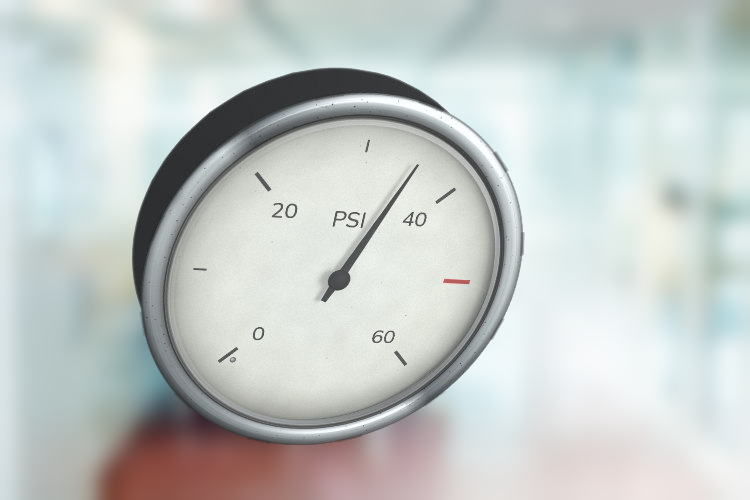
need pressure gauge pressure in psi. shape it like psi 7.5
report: psi 35
